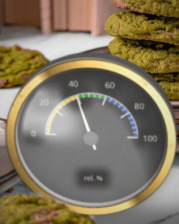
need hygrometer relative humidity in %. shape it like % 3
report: % 40
